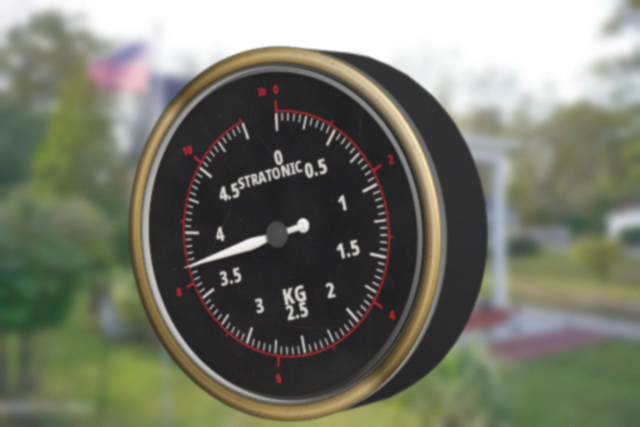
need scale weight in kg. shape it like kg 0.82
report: kg 3.75
